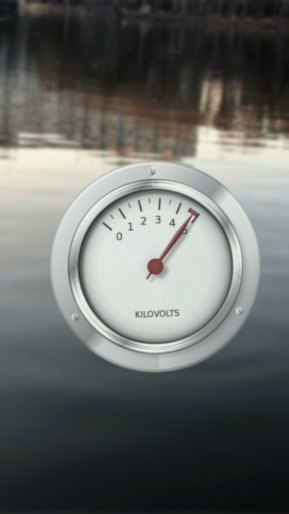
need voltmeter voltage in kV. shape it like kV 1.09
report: kV 4.75
